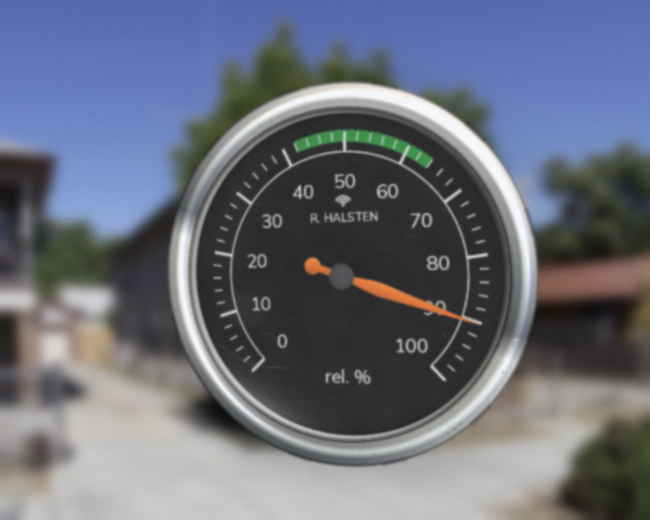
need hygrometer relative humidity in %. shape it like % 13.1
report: % 90
